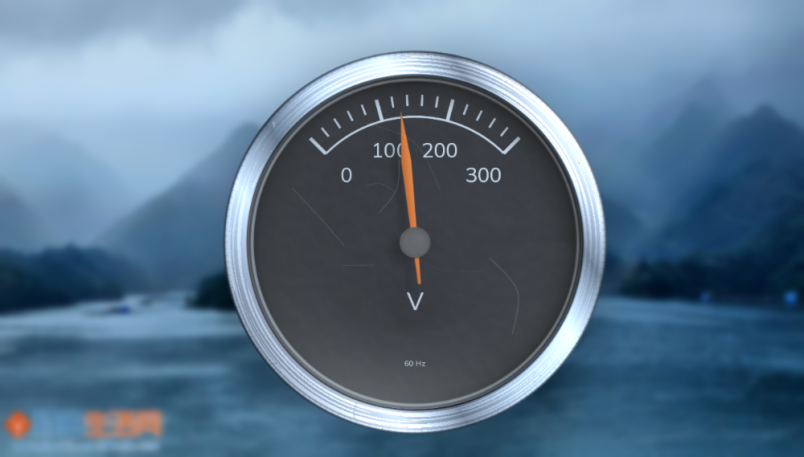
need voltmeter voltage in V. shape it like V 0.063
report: V 130
